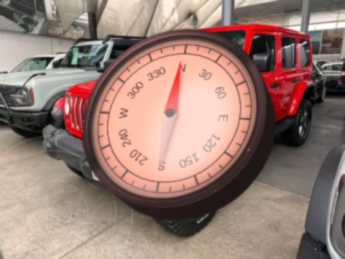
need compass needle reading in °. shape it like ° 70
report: ° 0
